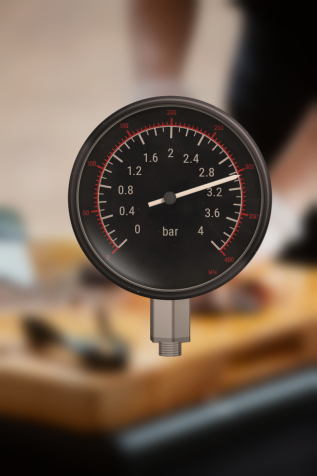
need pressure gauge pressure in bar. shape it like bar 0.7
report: bar 3.05
